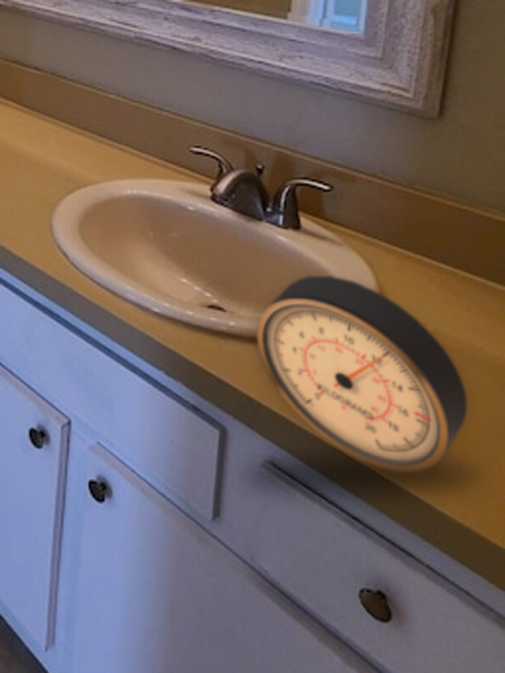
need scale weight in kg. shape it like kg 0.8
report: kg 12
